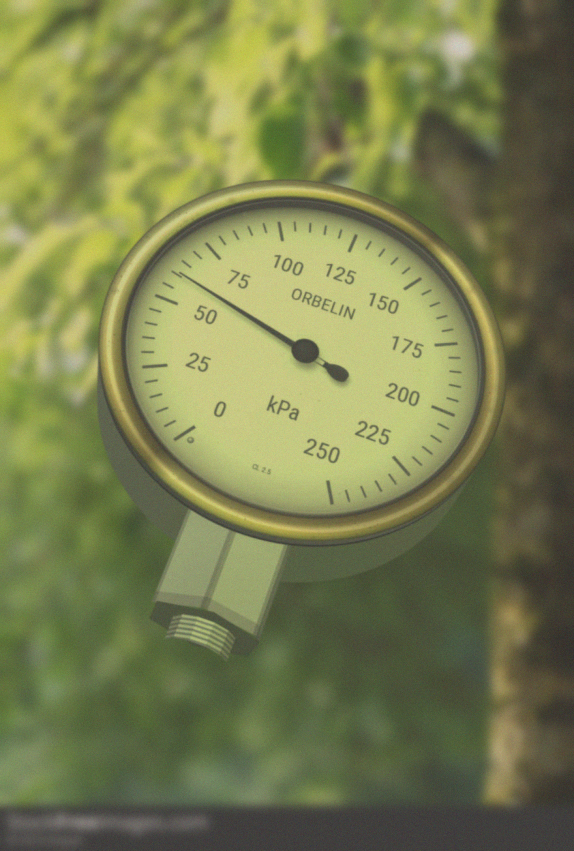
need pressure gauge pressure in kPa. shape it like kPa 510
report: kPa 60
